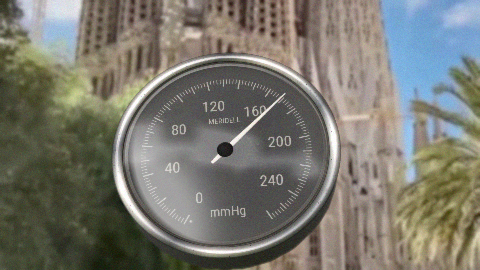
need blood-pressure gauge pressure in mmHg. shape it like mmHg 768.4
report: mmHg 170
